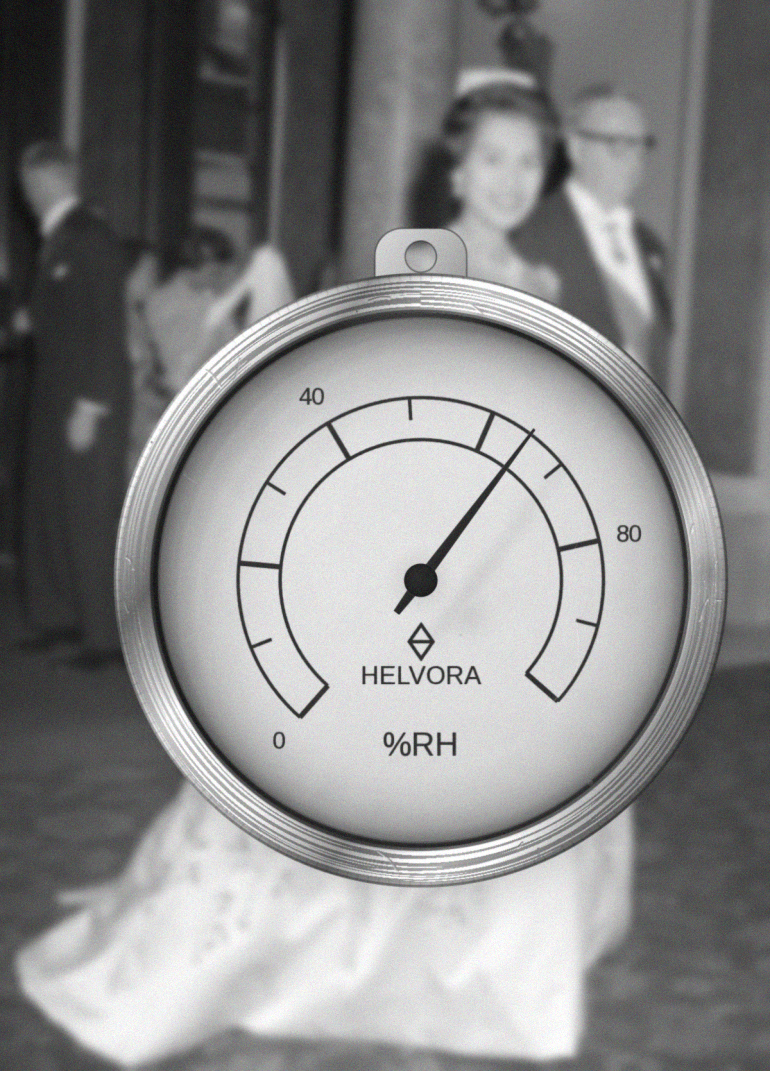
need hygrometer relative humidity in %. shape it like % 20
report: % 65
